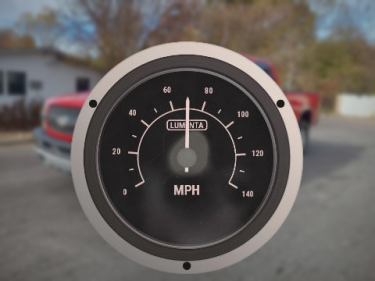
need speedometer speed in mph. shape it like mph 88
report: mph 70
